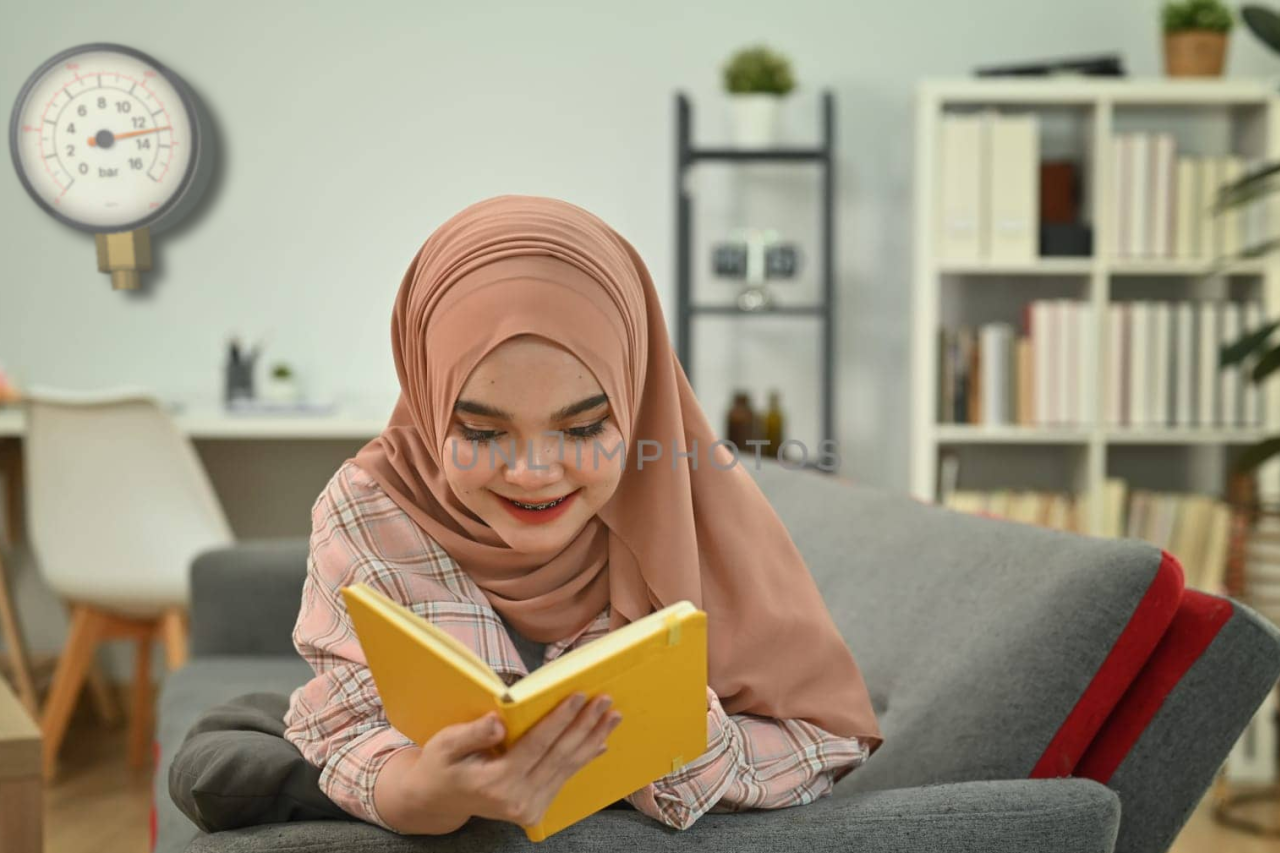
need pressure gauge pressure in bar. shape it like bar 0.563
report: bar 13
